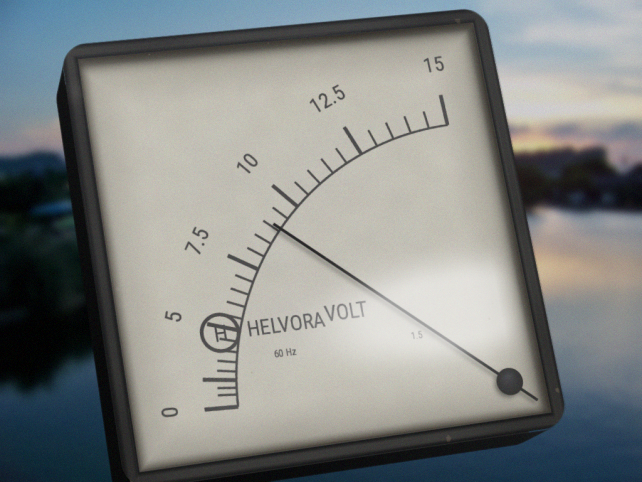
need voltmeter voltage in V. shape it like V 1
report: V 9
